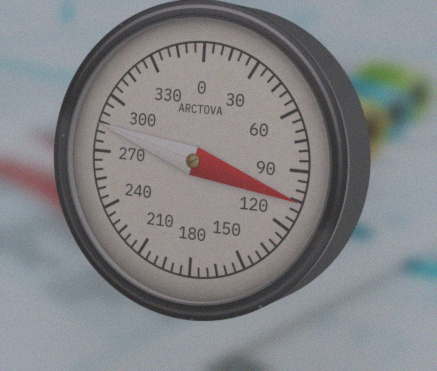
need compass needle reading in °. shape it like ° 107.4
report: ° 105
